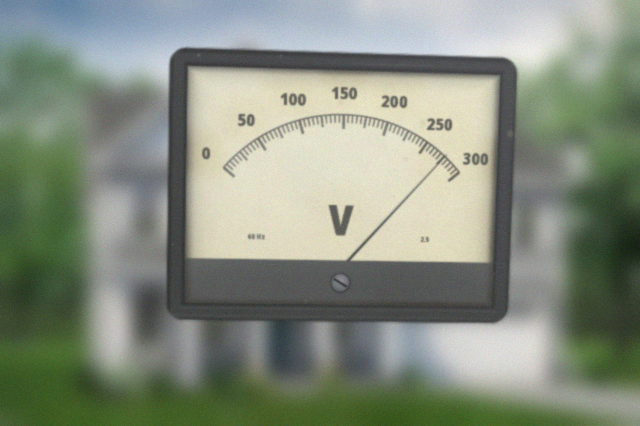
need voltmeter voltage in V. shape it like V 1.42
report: V 275
